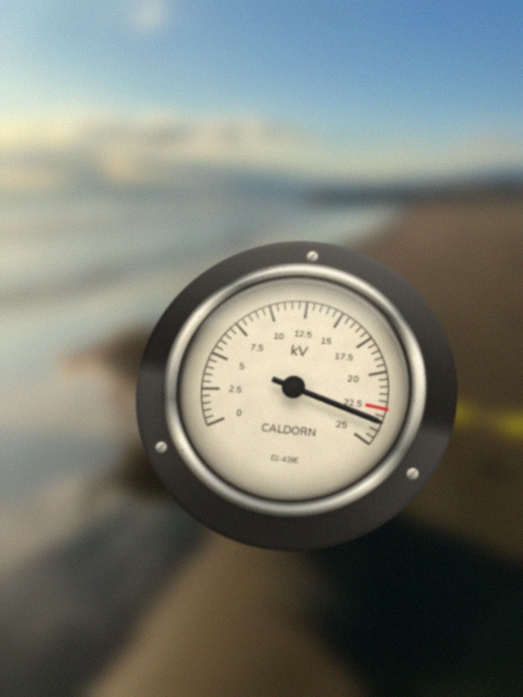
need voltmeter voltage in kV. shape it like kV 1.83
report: kV 23.5
